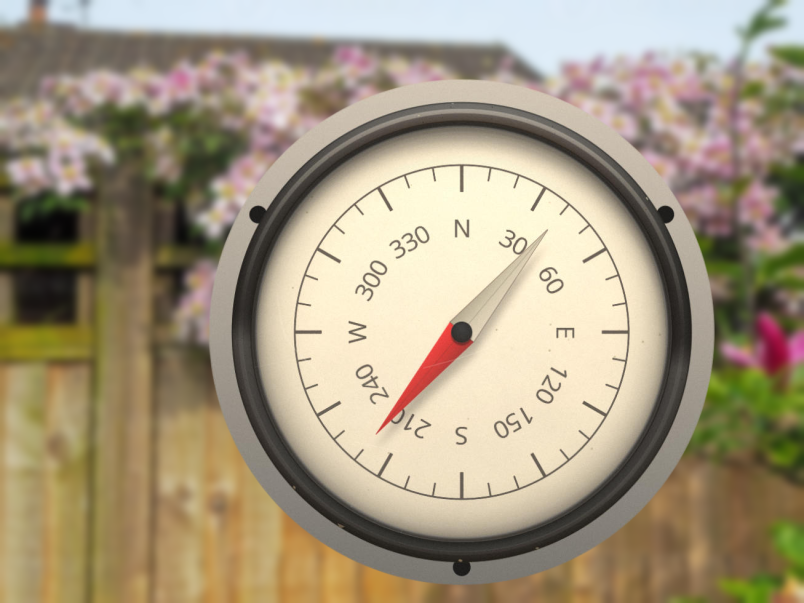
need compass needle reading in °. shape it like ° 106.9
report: ° 220
